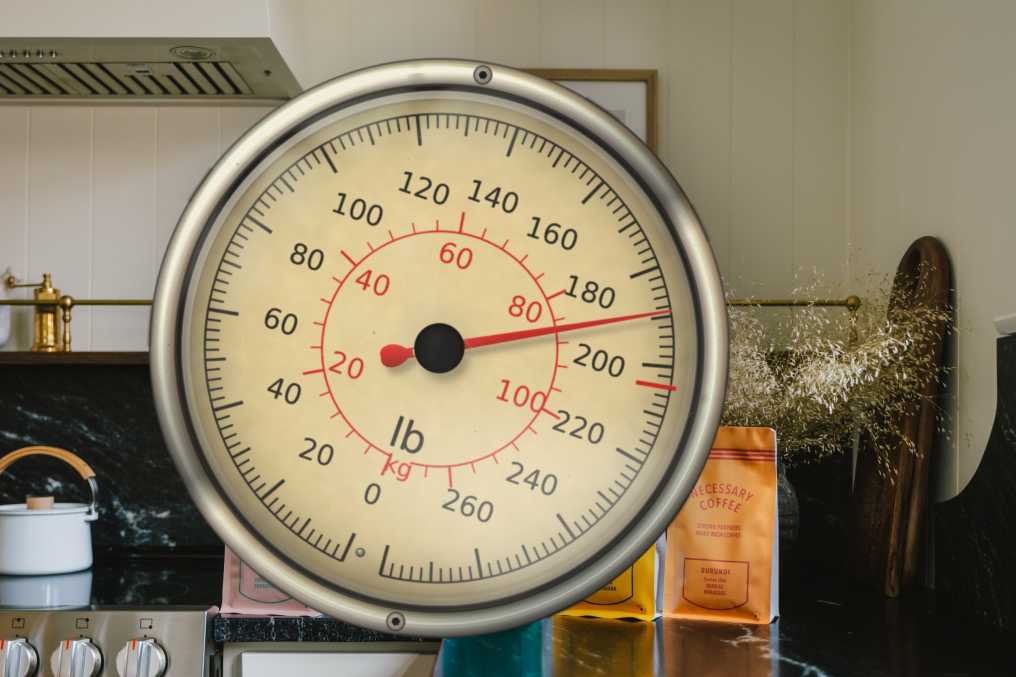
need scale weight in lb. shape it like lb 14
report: lb 189
